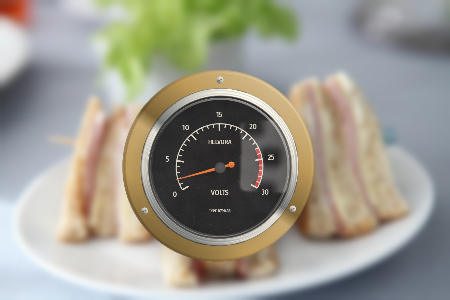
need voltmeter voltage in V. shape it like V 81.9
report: V 2
